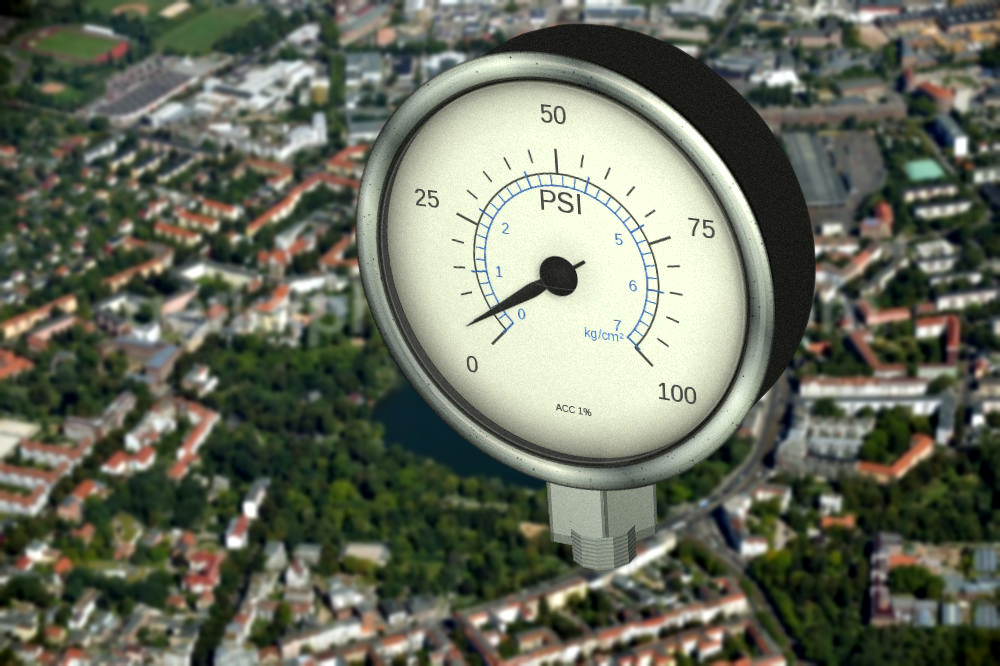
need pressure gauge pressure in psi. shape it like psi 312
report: psi 5
